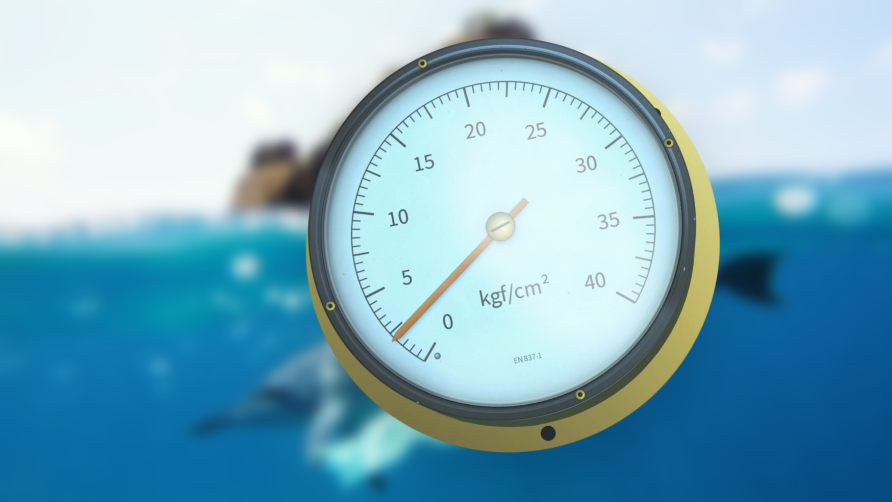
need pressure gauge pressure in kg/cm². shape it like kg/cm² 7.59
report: kg/cm² 2
